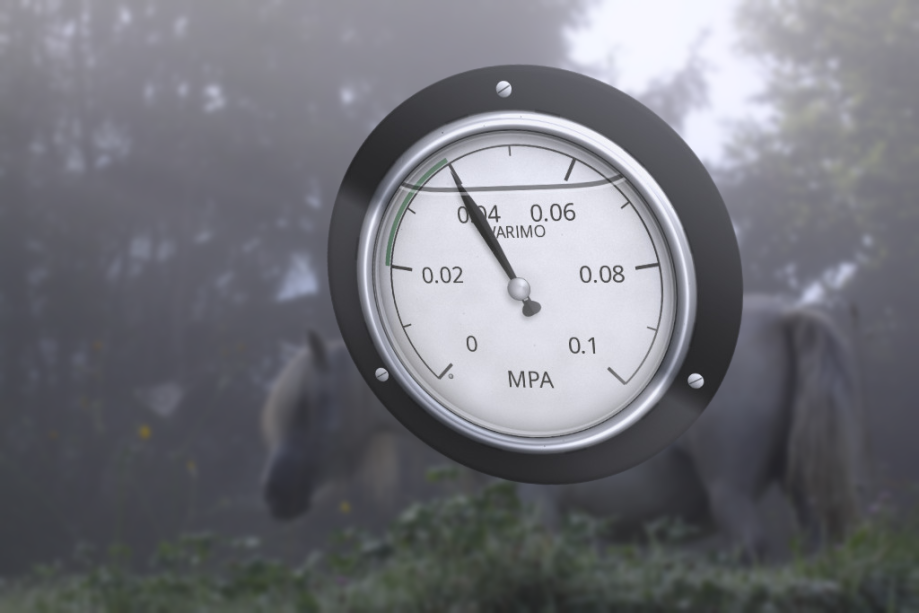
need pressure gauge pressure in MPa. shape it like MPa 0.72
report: MPa 0.04
